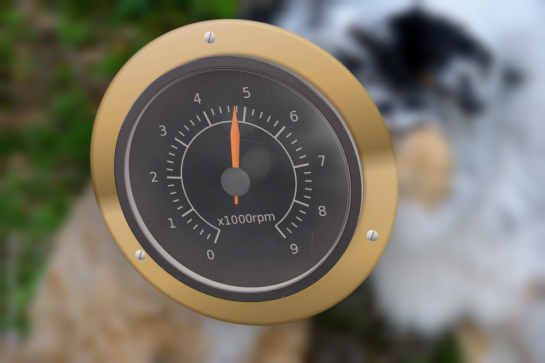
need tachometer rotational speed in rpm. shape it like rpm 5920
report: rpm 4800
